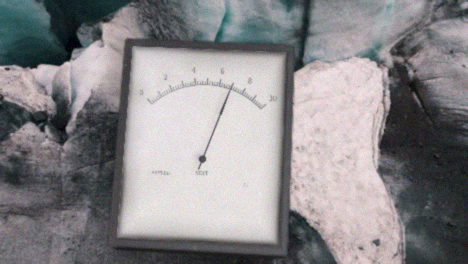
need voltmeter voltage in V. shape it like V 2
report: V 7
